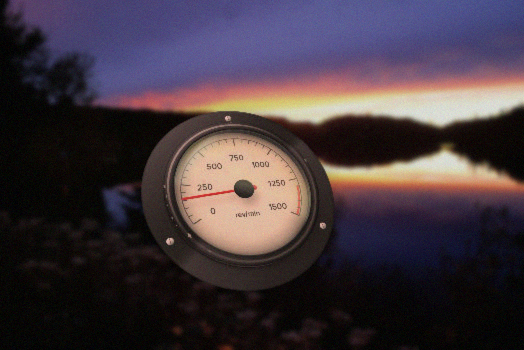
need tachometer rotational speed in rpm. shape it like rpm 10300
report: rpm 150
